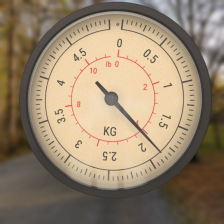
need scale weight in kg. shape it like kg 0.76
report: kg 1.85
